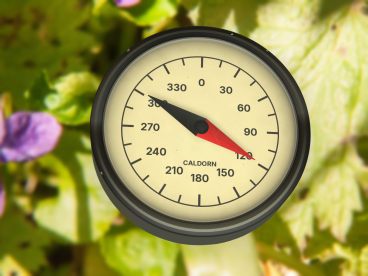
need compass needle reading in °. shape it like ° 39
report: ° 120
